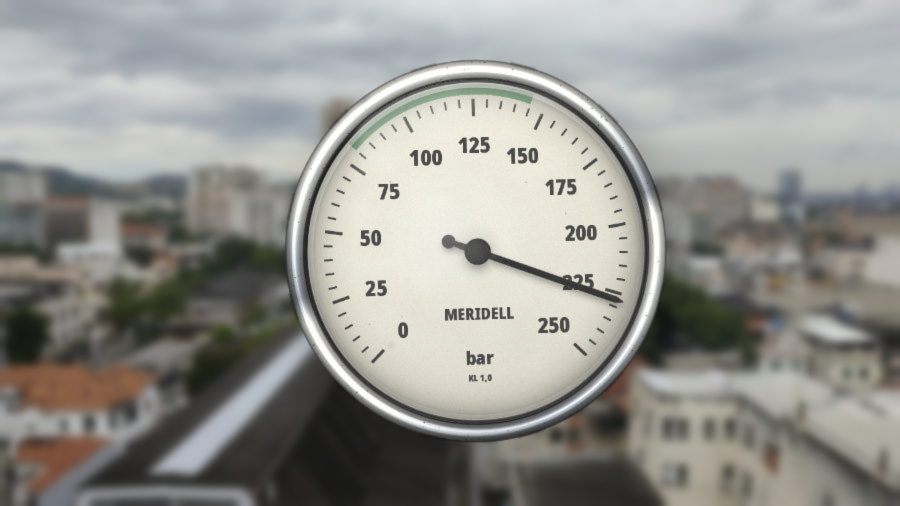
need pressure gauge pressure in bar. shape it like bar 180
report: bar 227.5
